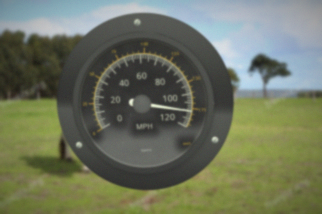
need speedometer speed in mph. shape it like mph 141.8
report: mph 110
